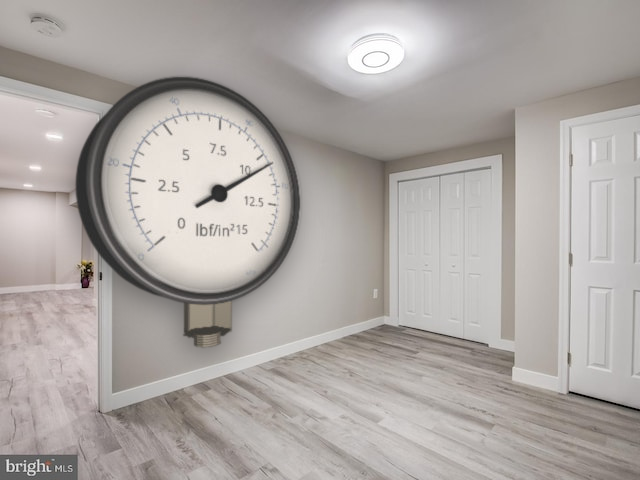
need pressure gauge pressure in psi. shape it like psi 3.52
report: psi 10.5
